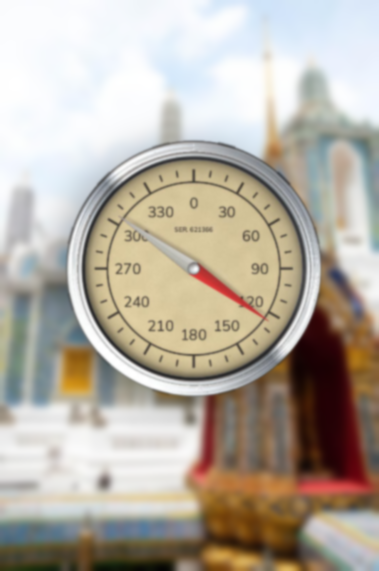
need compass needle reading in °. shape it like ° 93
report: ° 125
